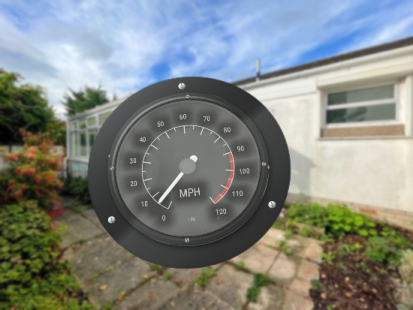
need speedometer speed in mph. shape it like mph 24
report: mph 5
